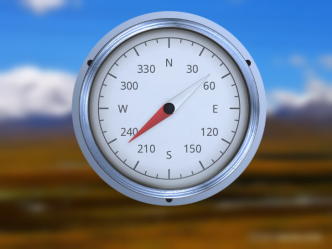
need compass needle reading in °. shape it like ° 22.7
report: ° 230
